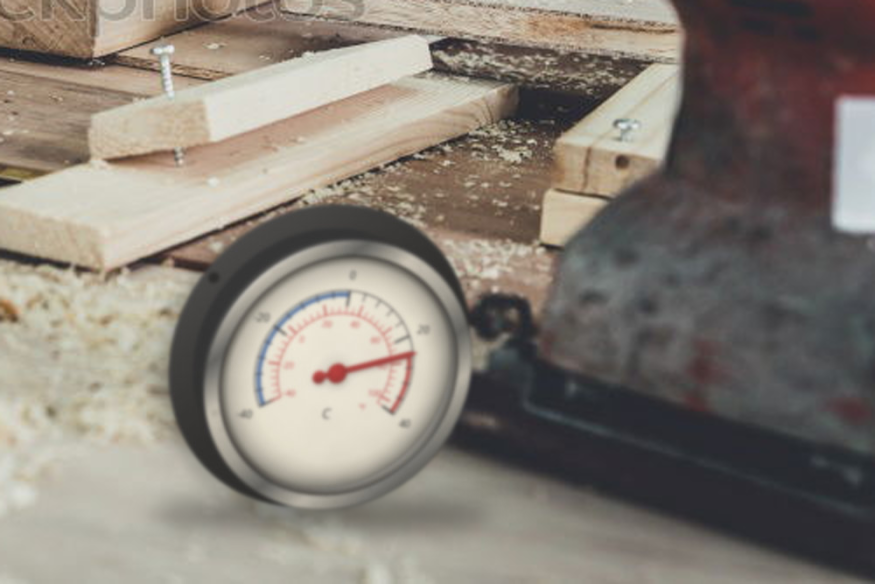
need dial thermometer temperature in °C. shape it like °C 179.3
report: °C 24
